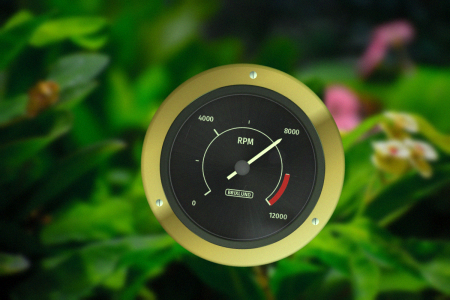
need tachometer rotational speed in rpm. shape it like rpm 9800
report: rpm 8000
